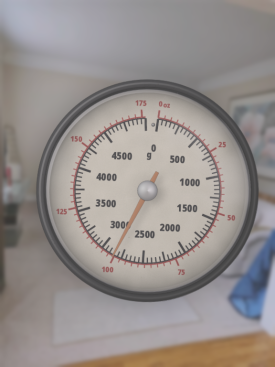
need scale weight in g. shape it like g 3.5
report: g 2850
